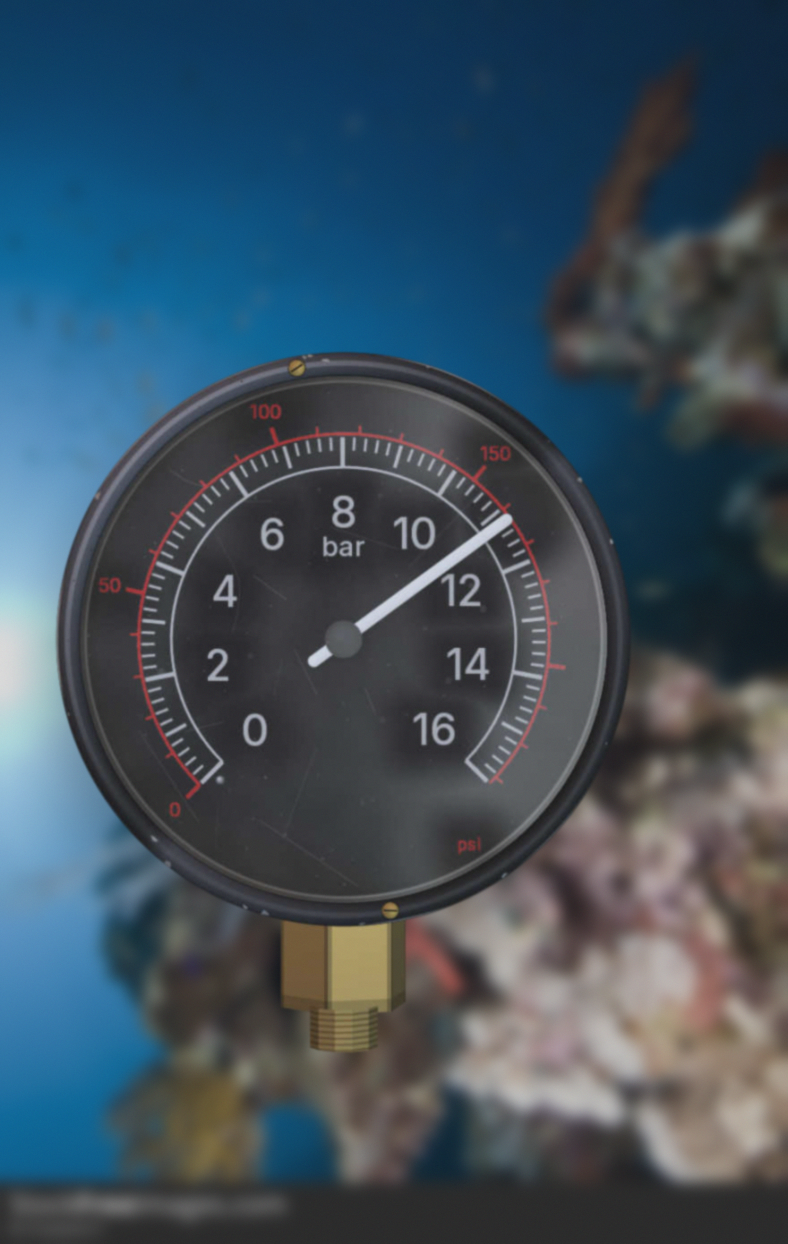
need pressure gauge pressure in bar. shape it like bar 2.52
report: bar 11.2
